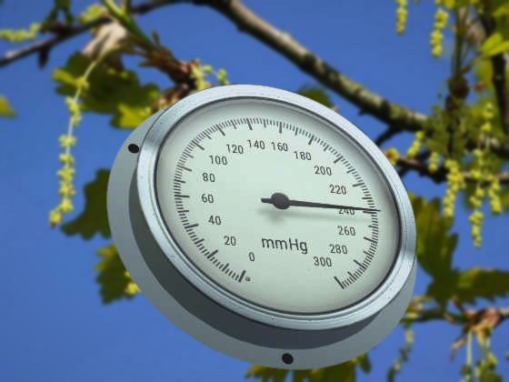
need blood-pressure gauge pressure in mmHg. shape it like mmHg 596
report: mmHg 240
